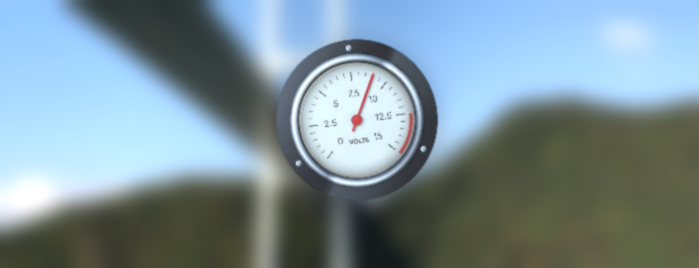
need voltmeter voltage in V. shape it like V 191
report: V 9
